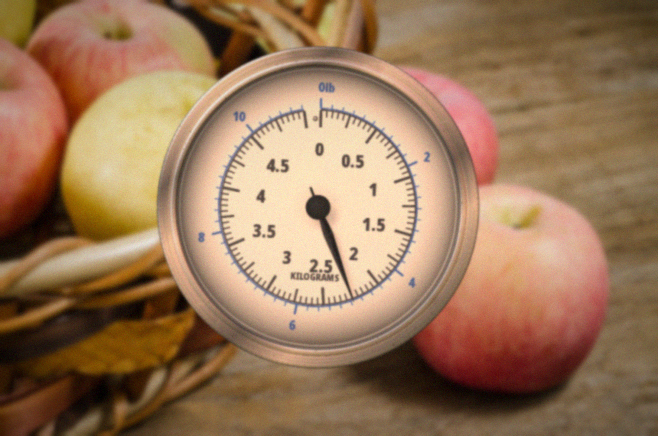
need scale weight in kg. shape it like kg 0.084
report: kg 2.25
